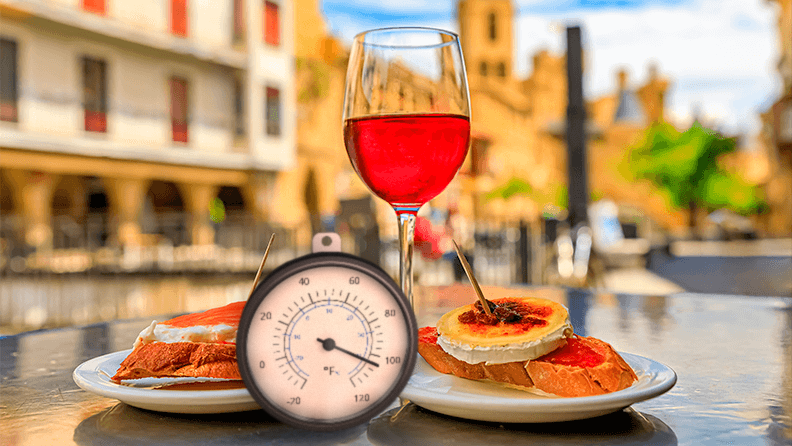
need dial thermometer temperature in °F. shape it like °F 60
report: °F 104
